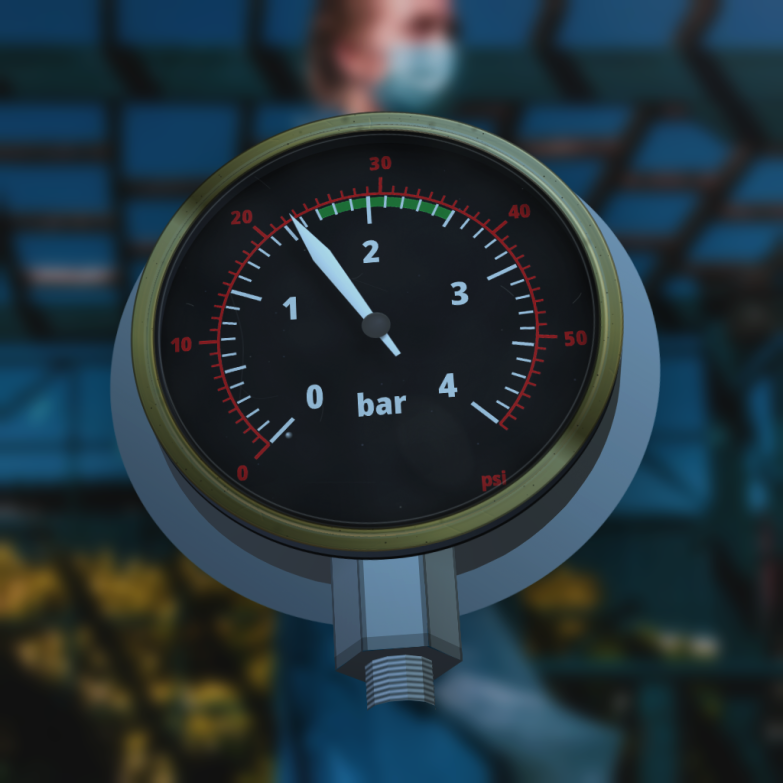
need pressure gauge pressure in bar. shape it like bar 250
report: bar 1.55
